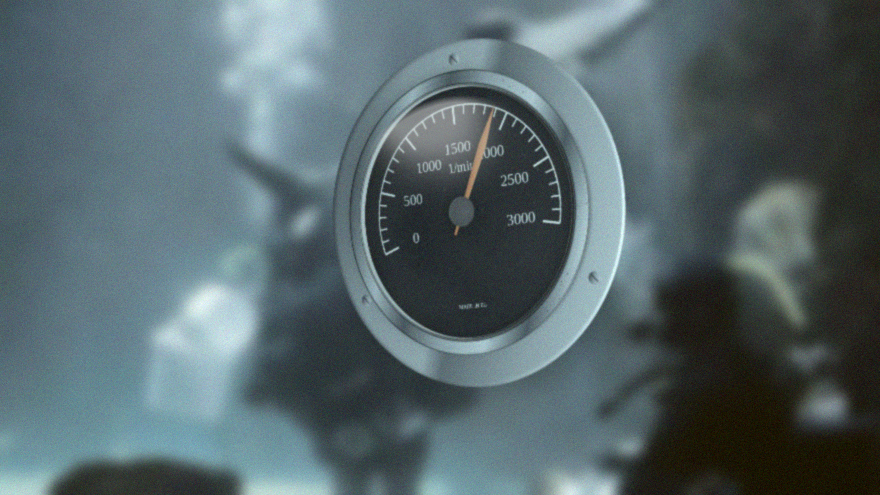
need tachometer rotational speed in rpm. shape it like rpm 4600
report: rpm 1900
